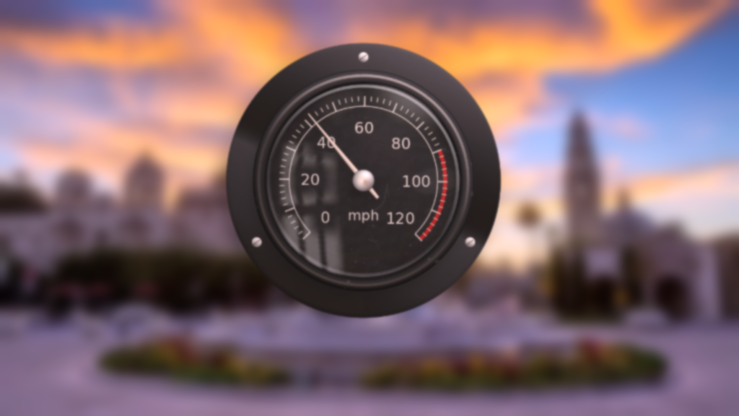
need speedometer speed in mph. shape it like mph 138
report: mph 42
